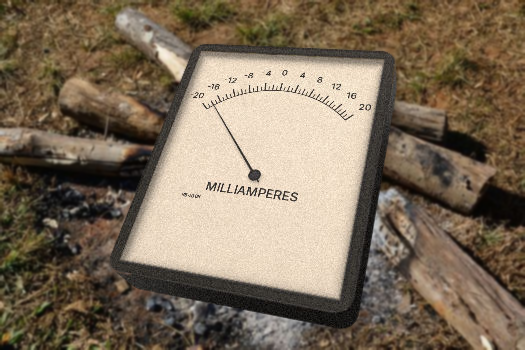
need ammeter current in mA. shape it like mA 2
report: mA -18
